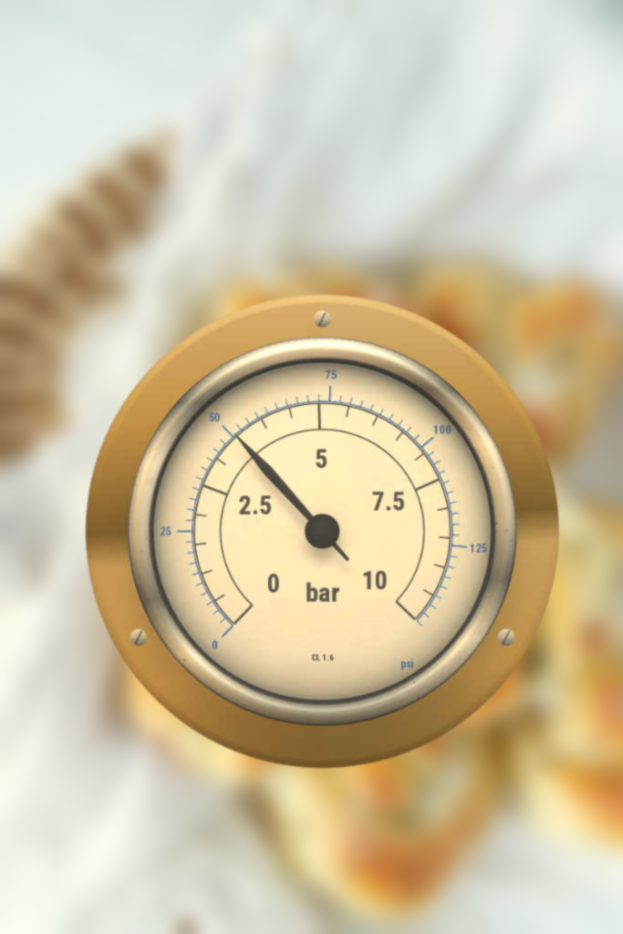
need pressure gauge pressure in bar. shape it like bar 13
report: bar 3.5
